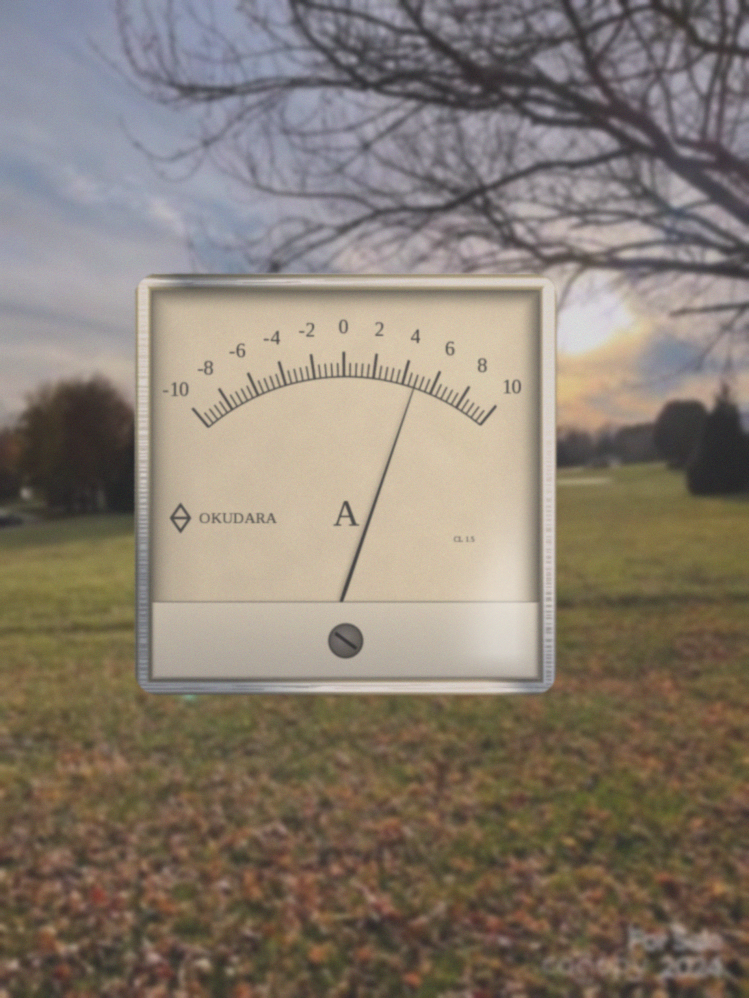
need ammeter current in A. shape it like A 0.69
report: A 4.8
